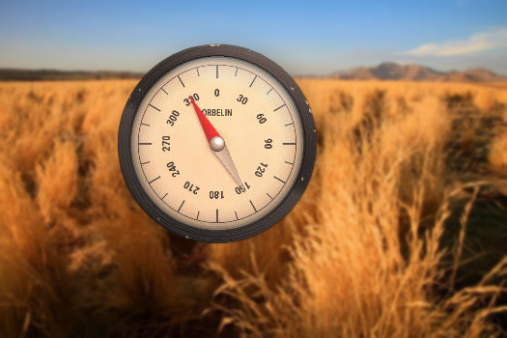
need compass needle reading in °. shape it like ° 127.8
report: ° 330
